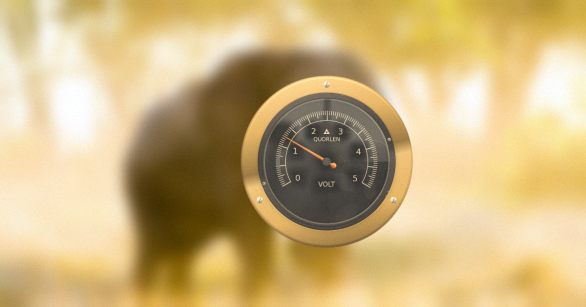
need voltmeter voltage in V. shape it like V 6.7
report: V 1.25
